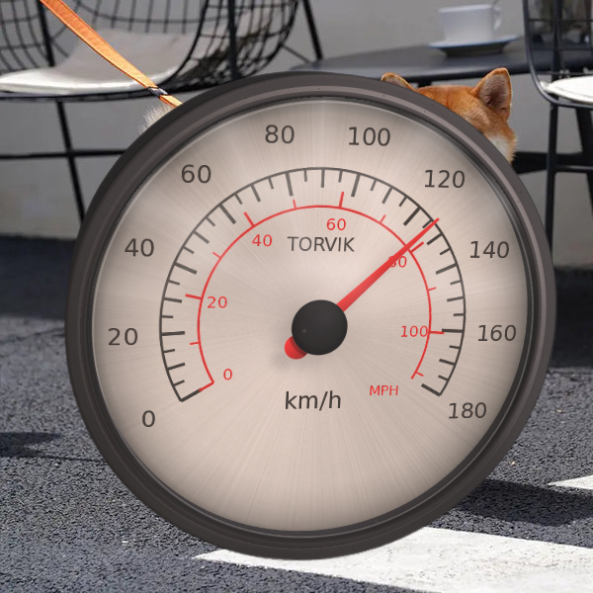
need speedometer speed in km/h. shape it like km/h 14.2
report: km/h 125
